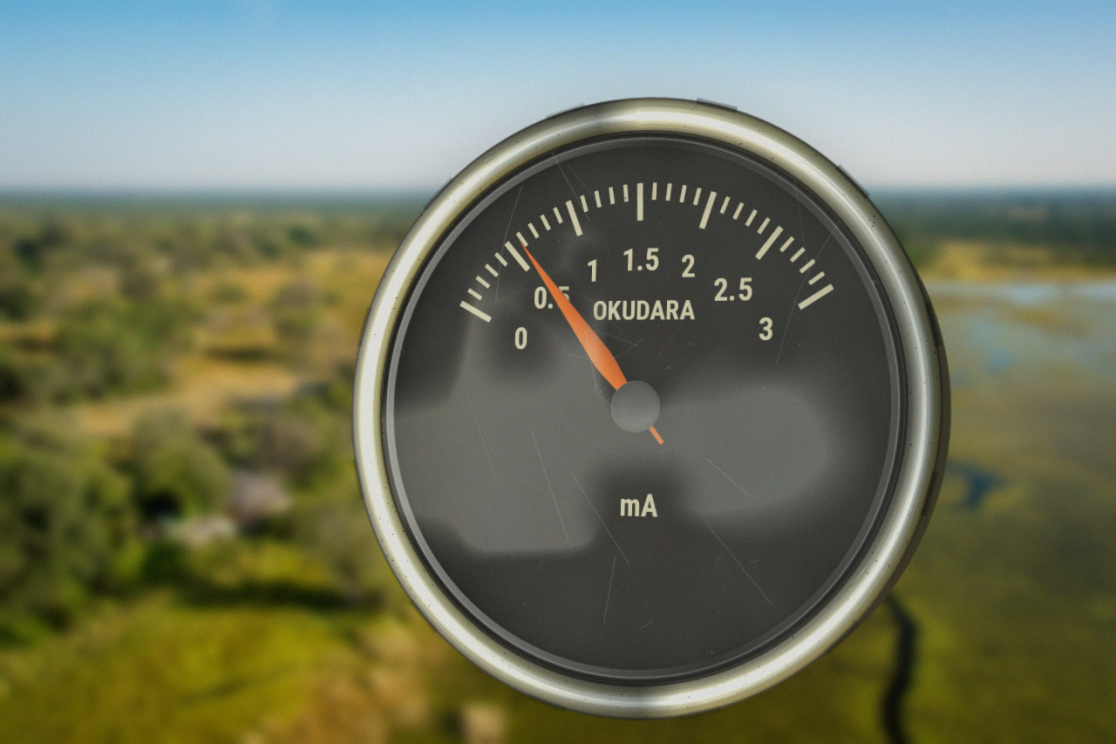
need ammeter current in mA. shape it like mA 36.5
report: mA 0.6
